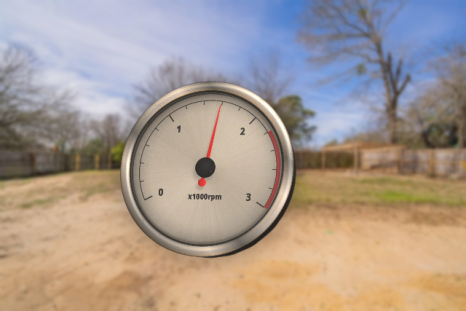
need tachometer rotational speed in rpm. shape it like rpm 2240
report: rpm 1600
